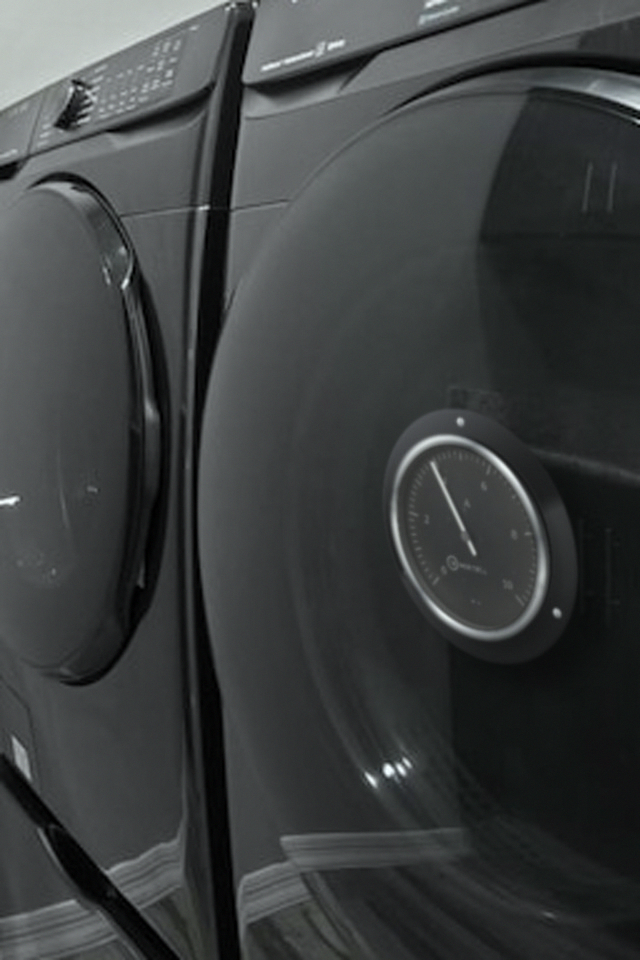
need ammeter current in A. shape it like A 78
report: A 4
